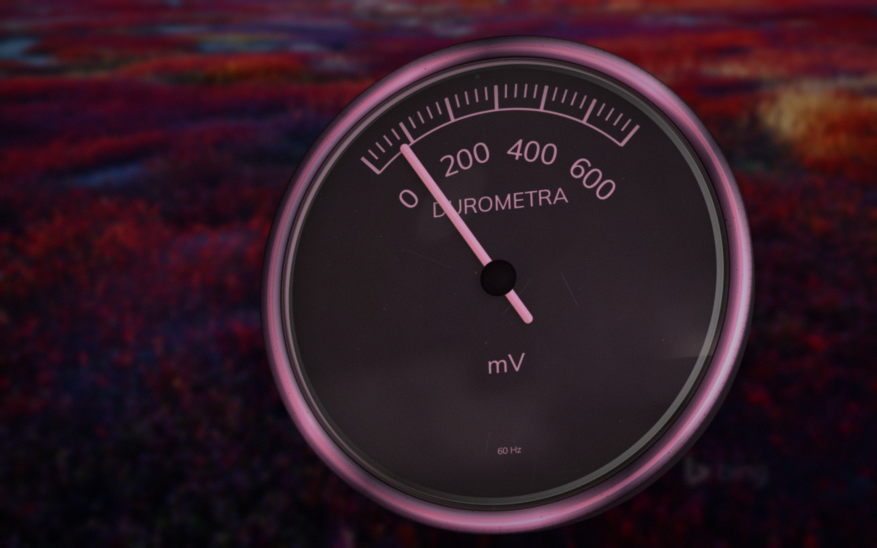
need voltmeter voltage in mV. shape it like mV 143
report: mV 80
